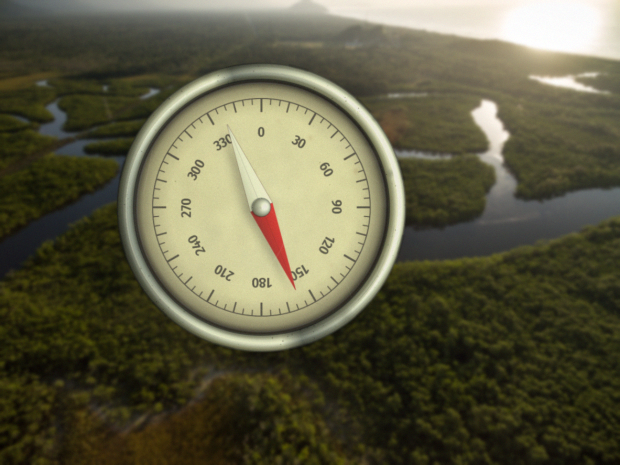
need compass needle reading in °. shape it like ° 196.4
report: ° 157.5
